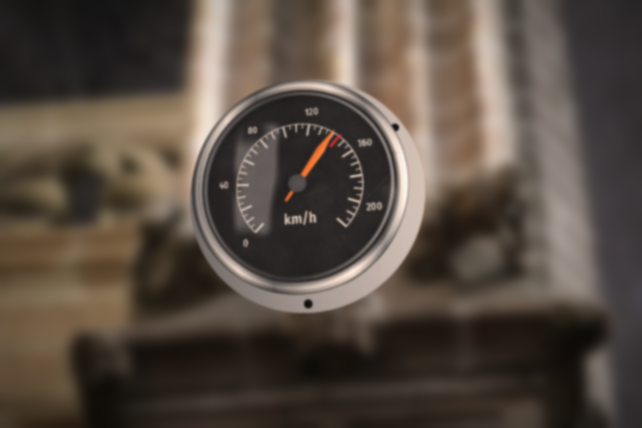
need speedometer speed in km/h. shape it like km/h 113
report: km/h 140
